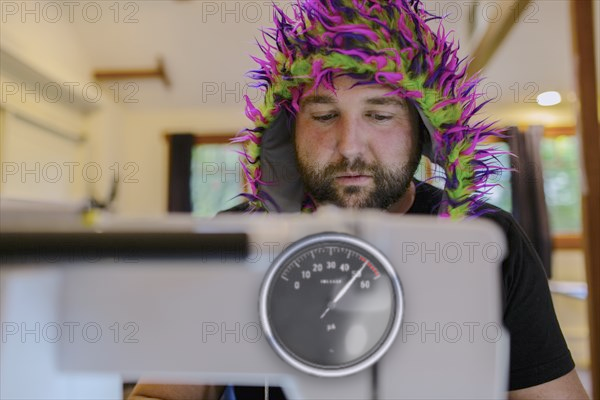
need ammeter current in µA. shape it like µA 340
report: µA 50
